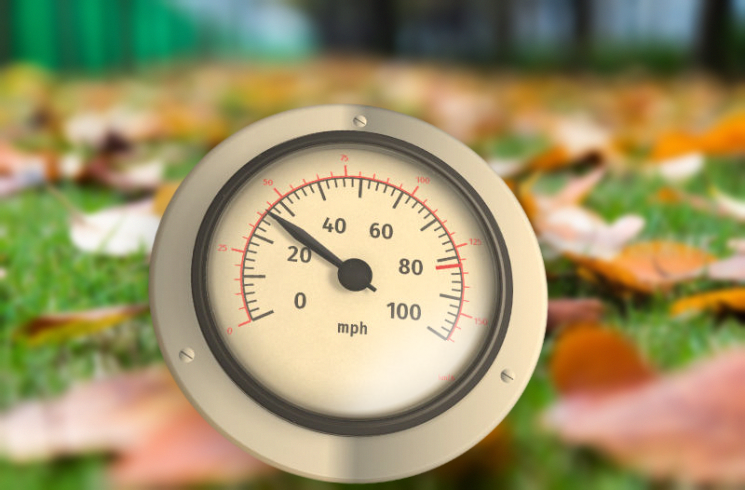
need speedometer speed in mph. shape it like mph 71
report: mph 26
